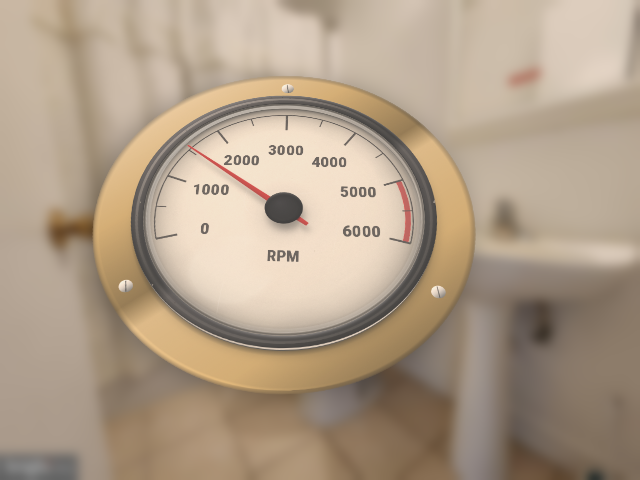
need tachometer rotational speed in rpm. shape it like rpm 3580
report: rpm 1500
